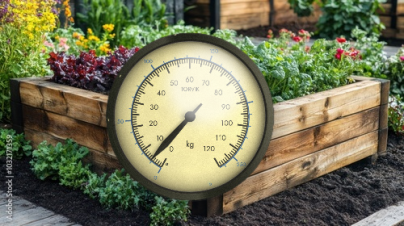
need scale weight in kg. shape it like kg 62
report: kg 5
